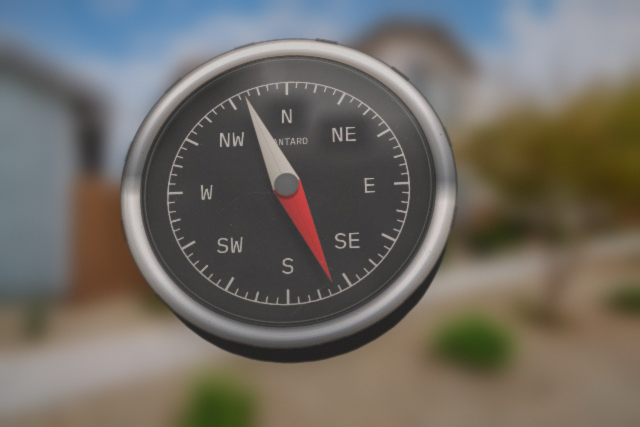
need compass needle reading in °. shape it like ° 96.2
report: ° 157.5
